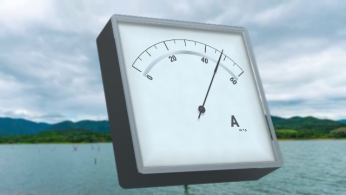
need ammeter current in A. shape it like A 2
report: A 47.5
